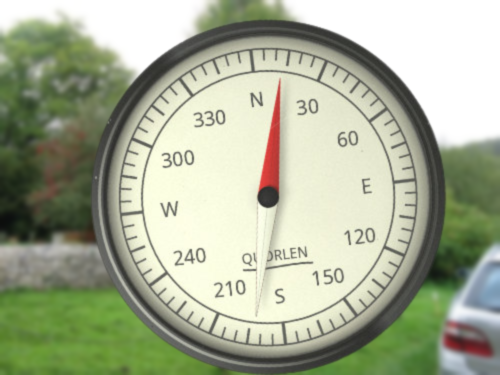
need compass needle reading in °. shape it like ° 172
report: ° 12.5
